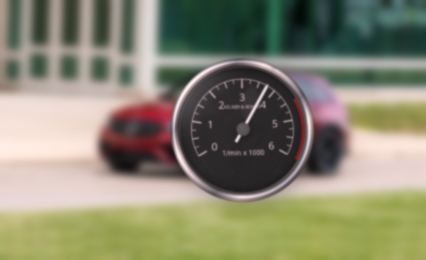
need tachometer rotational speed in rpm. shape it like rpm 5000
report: rpm 3750
